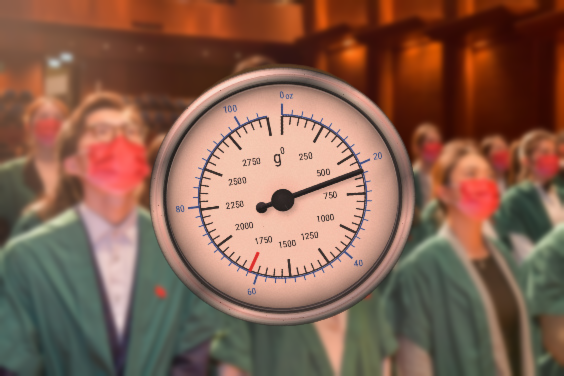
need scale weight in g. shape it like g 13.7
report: g 600
